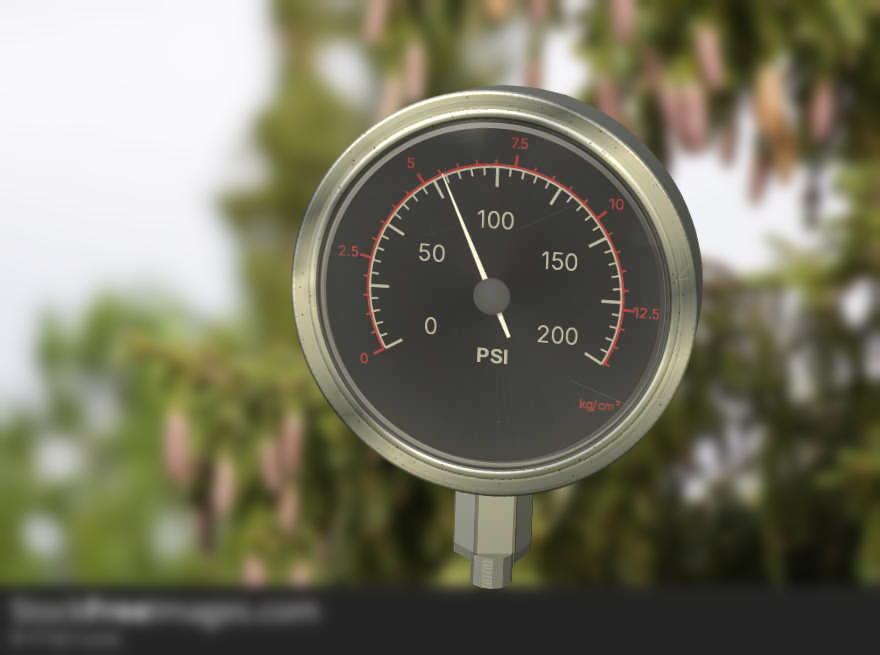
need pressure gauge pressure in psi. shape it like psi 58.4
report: psi 80
